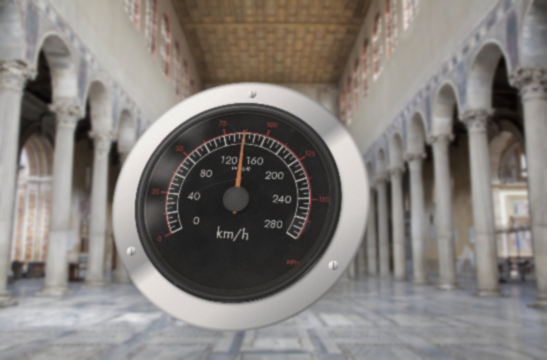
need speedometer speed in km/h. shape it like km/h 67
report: km/h 140
